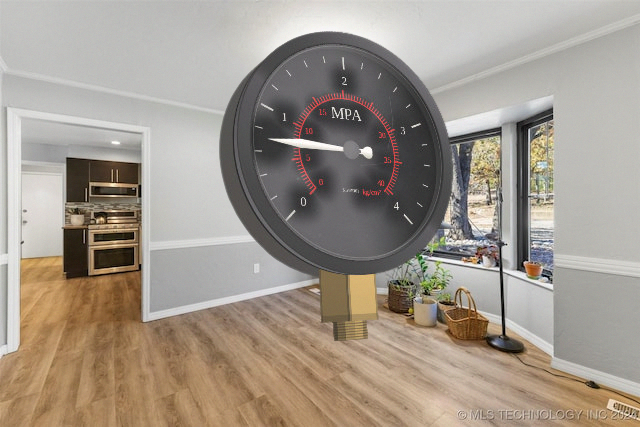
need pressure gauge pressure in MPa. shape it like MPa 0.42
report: MPa 0.7
